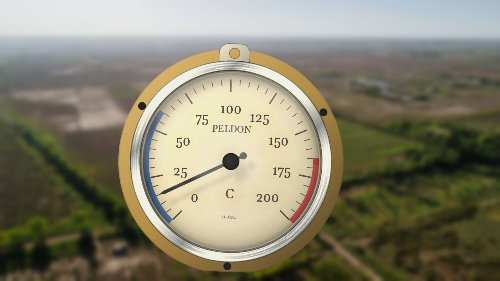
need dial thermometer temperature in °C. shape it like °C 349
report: °C 15
